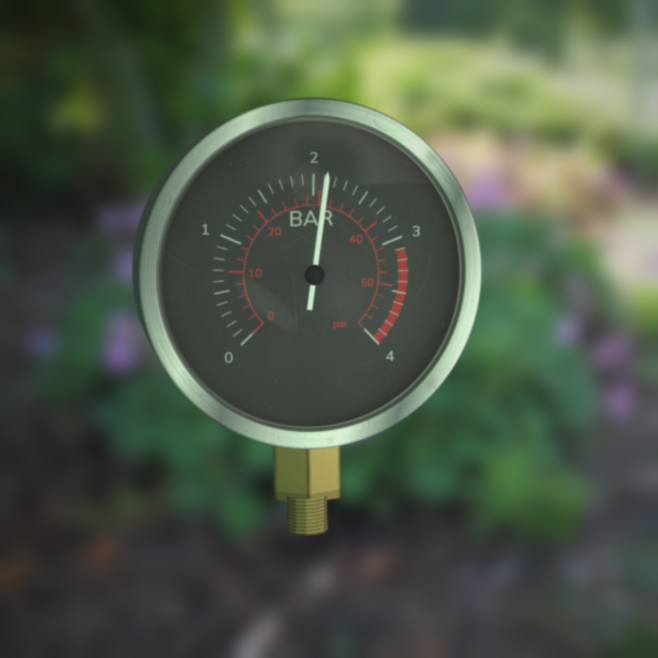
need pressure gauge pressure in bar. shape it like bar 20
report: bar 2.1
